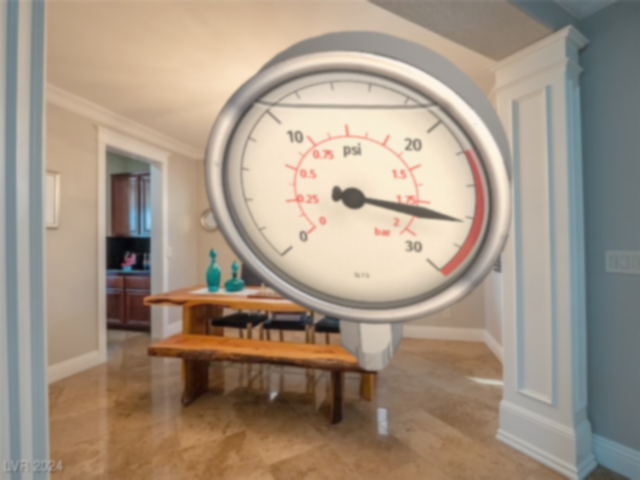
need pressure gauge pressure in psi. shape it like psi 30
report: psi 26
